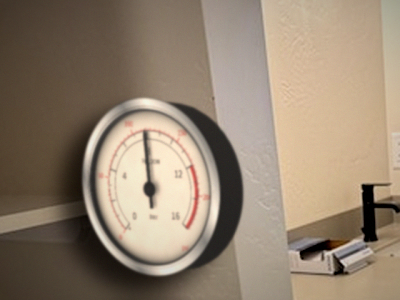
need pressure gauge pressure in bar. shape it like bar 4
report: bar 8
